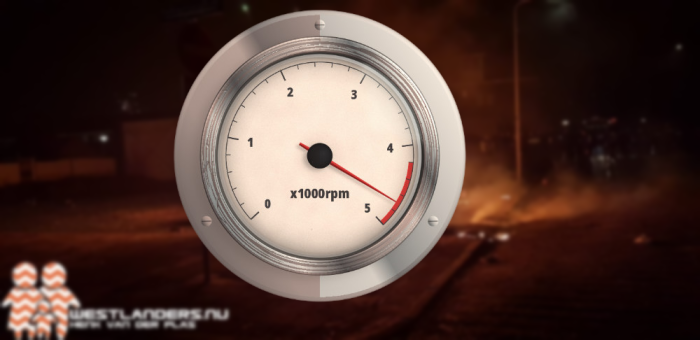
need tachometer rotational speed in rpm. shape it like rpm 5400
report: rpm 4700
